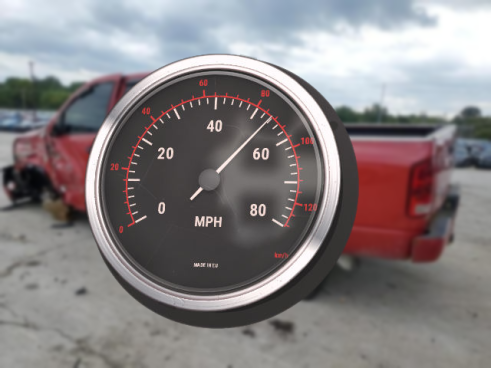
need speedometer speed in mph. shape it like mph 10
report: mph 54
